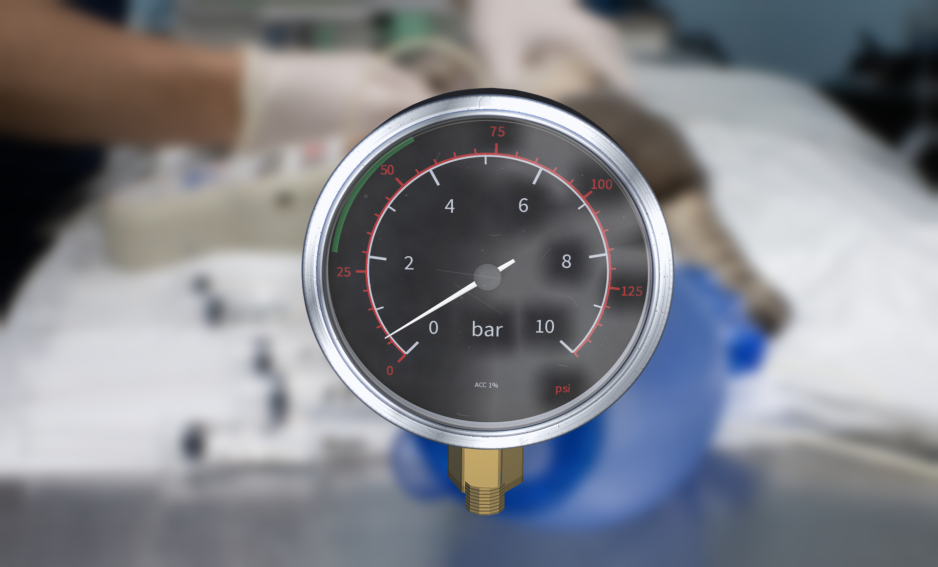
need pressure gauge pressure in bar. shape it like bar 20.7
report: bar 0.5
